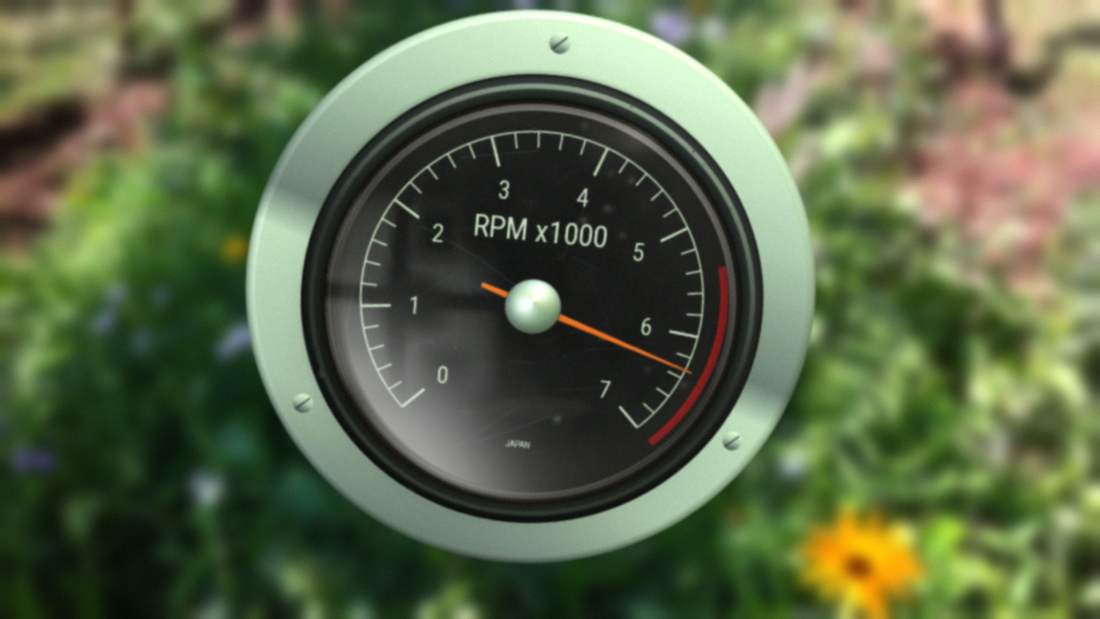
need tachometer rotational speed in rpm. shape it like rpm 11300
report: rpm 6300
